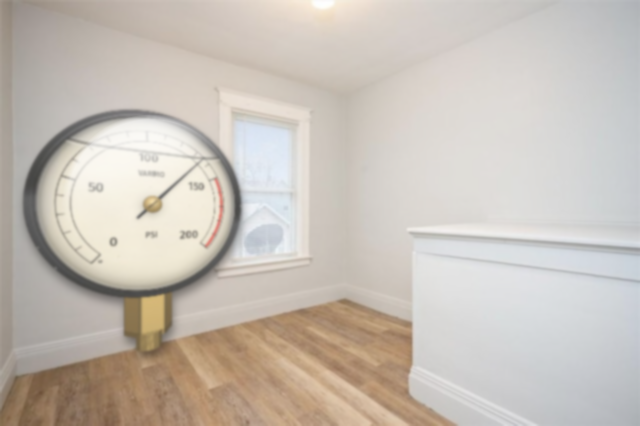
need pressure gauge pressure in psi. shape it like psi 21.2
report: psi 135
